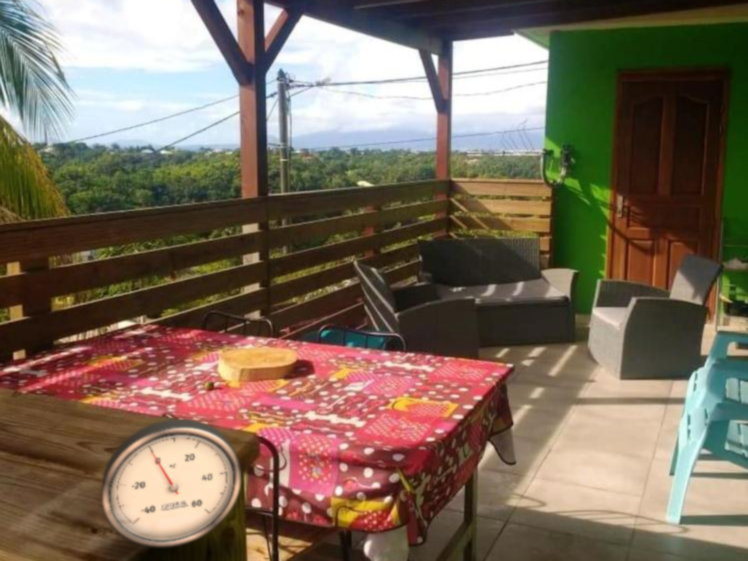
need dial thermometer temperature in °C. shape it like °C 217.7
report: °C 0
